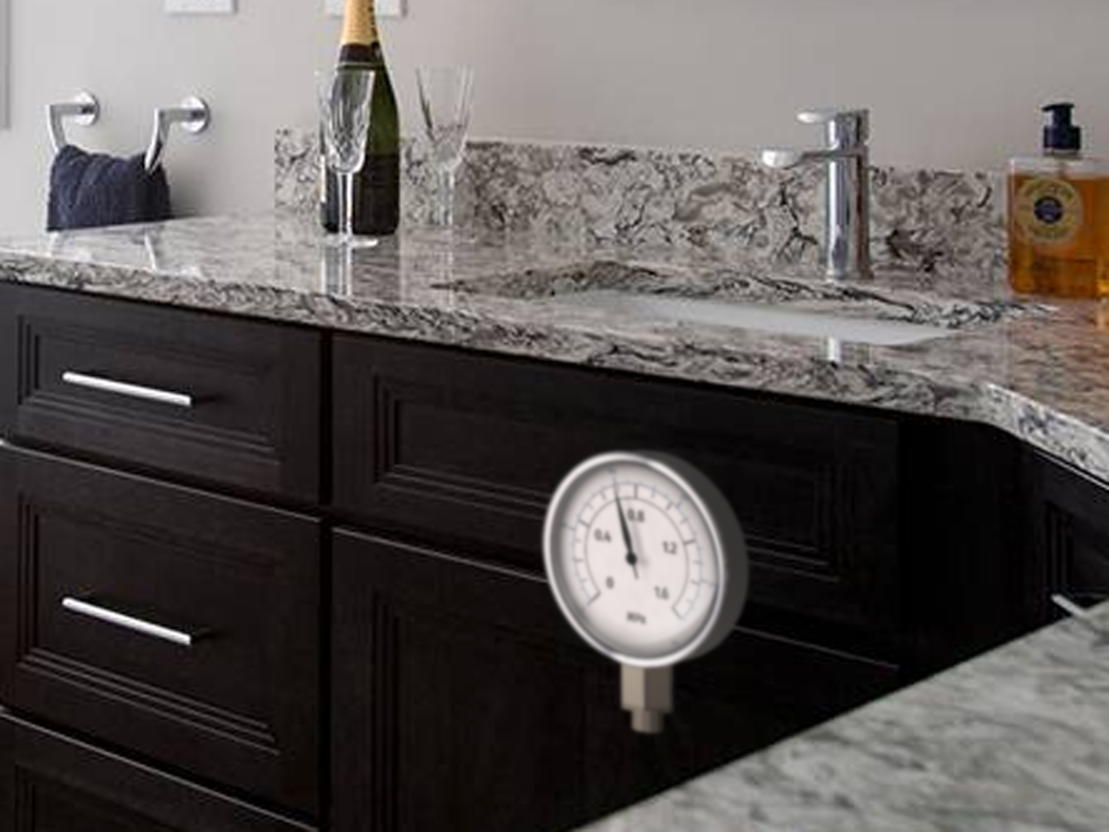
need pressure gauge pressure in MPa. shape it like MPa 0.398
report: MPa 0.7
